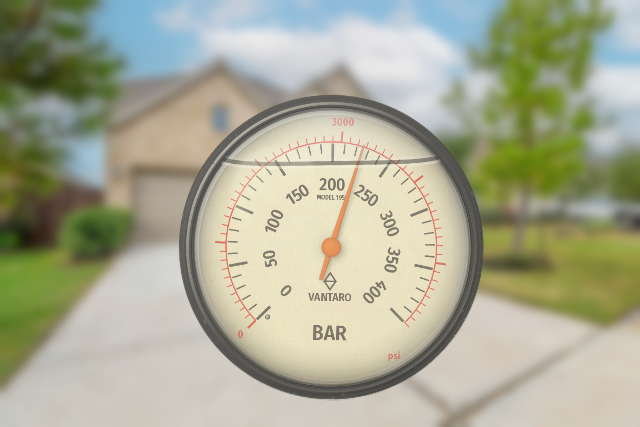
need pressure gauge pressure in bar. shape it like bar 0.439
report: bar 225
